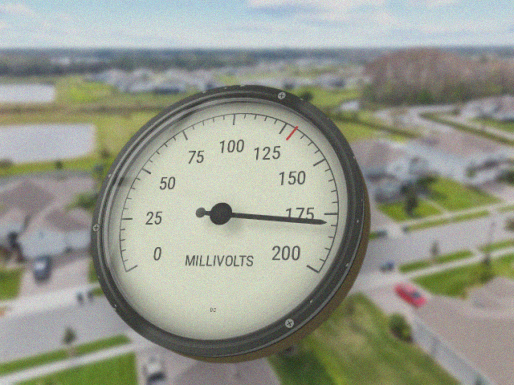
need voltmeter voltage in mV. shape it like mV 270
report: mV 180
